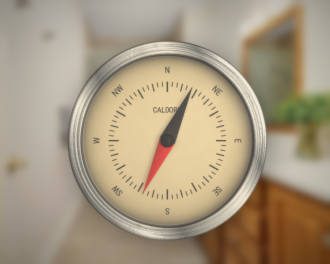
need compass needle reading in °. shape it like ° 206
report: ° 205
